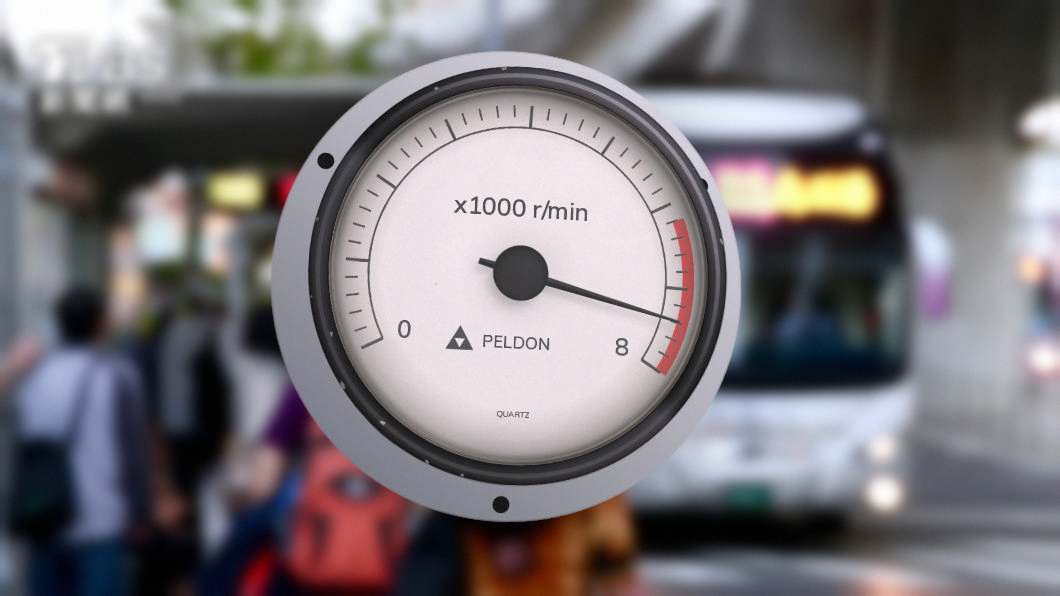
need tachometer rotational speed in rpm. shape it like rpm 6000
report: rpm 7400
